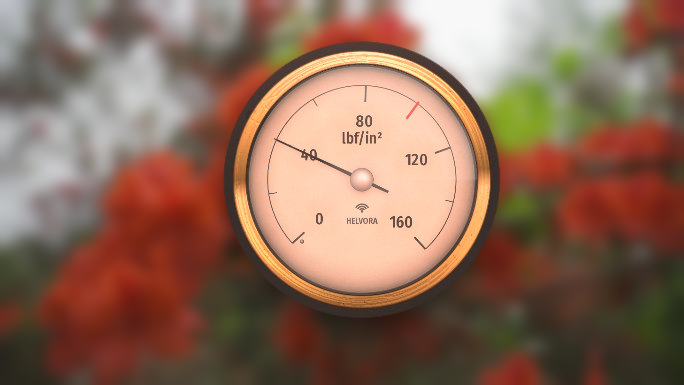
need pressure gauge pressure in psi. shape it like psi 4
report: psi 40
